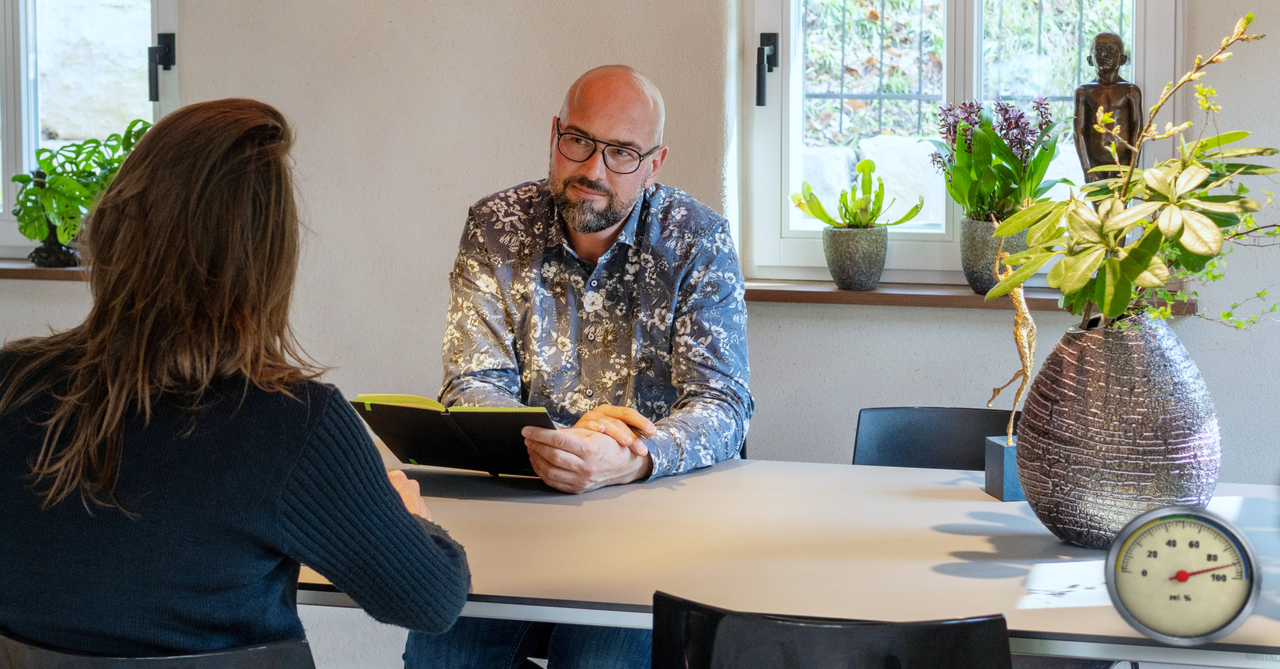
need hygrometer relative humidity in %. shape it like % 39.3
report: % 90
